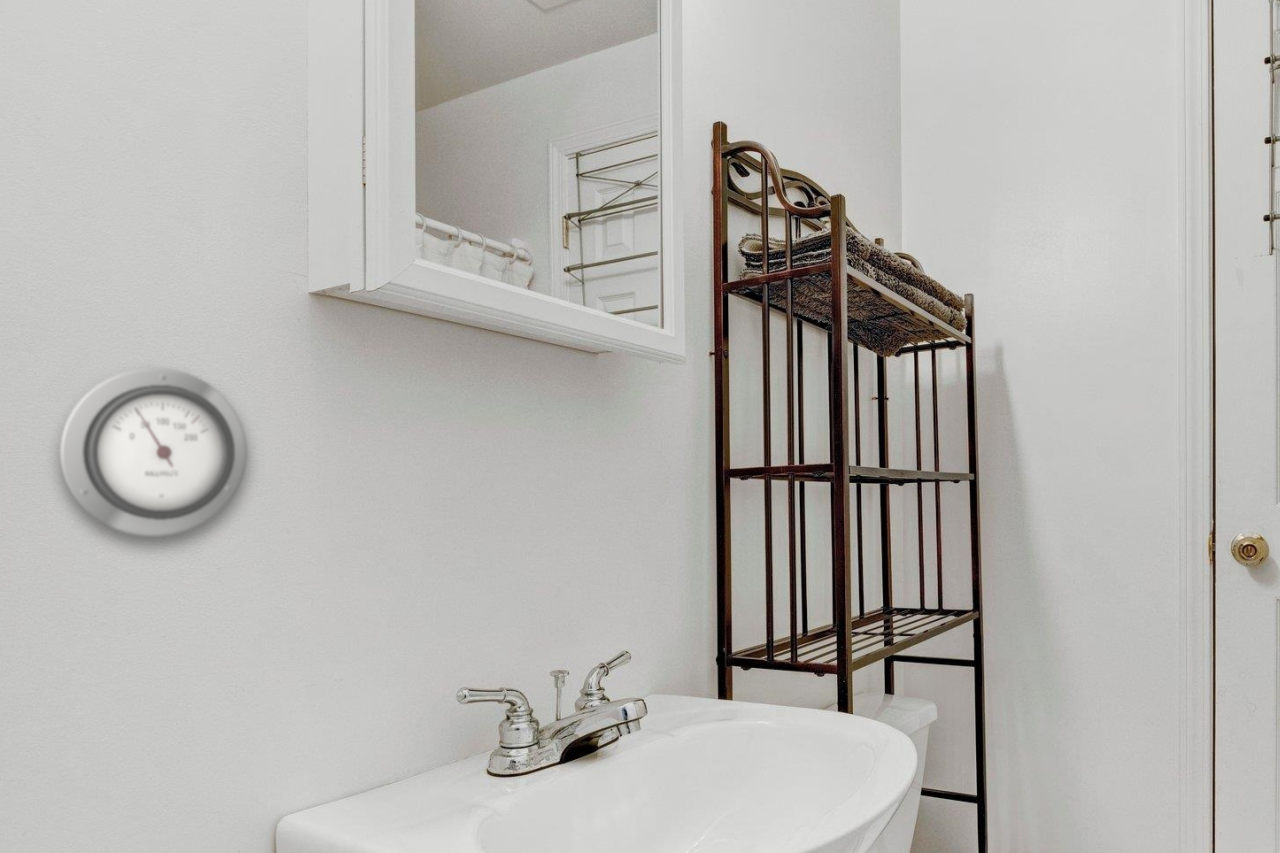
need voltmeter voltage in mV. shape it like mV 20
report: mV 50
